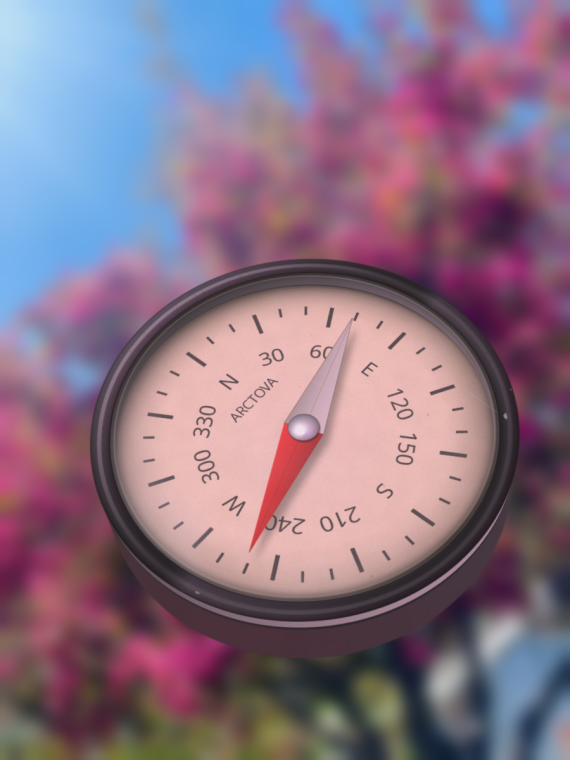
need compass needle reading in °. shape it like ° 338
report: ° 250
